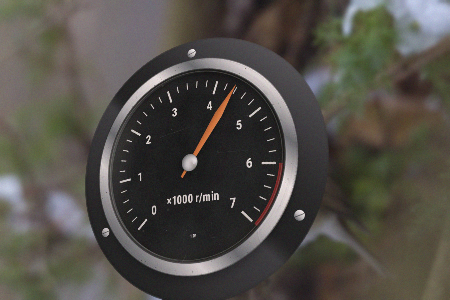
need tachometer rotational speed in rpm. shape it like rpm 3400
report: rpm 4400
